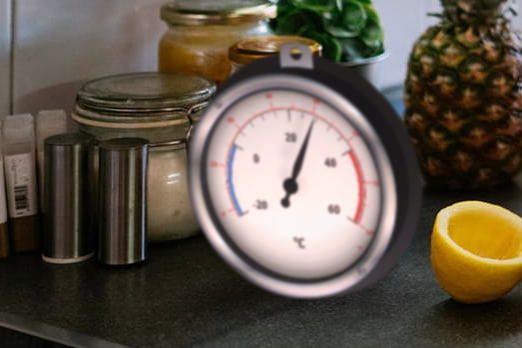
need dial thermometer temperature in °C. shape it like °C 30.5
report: °C 28
